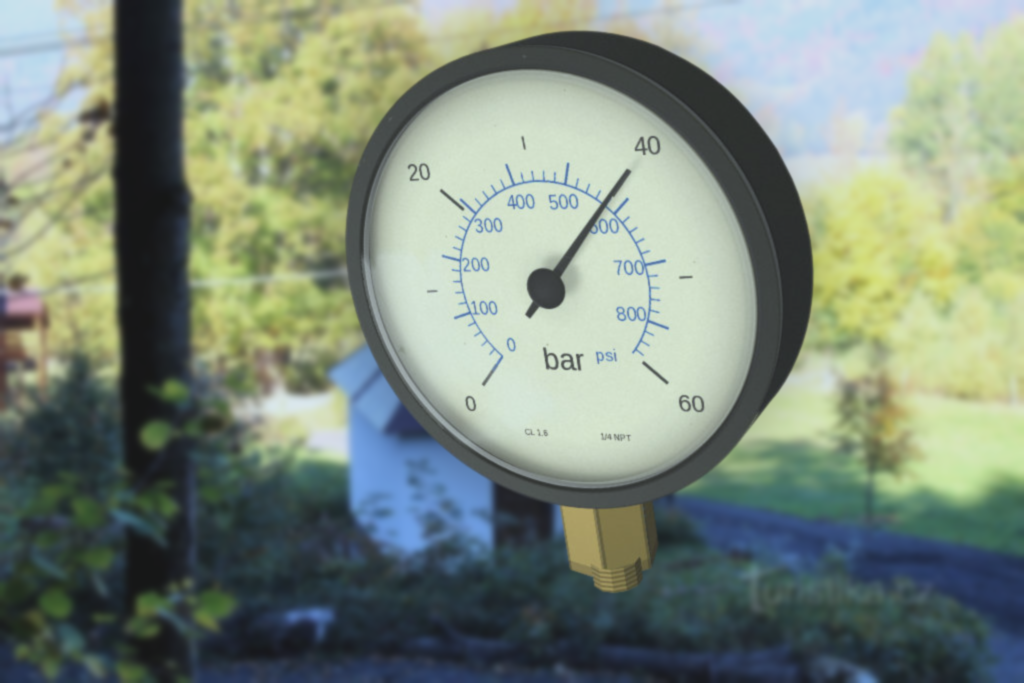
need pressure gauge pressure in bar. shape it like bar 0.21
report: bar 40
